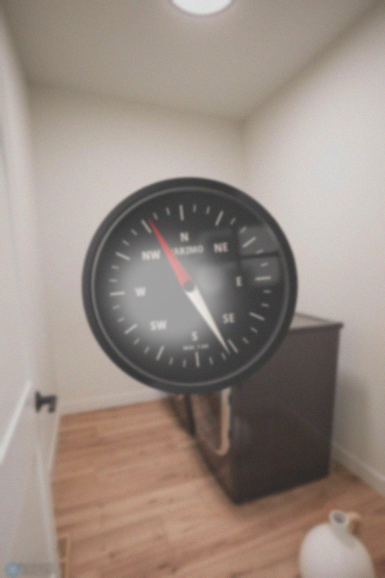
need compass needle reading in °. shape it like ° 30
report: ° 335
